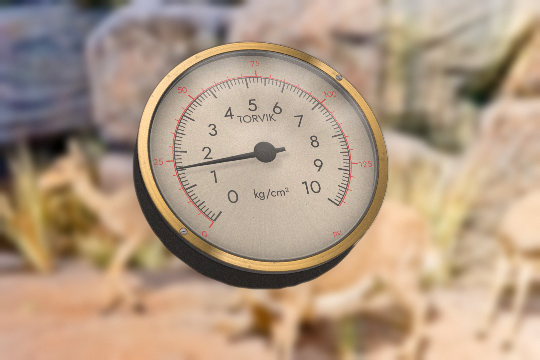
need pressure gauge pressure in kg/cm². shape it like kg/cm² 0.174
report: kg/cm² 1.5
